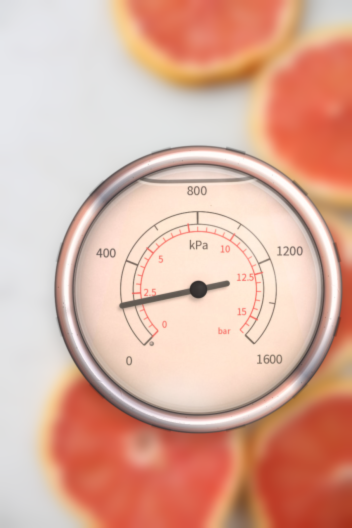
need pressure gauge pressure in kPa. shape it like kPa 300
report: kPa 200
